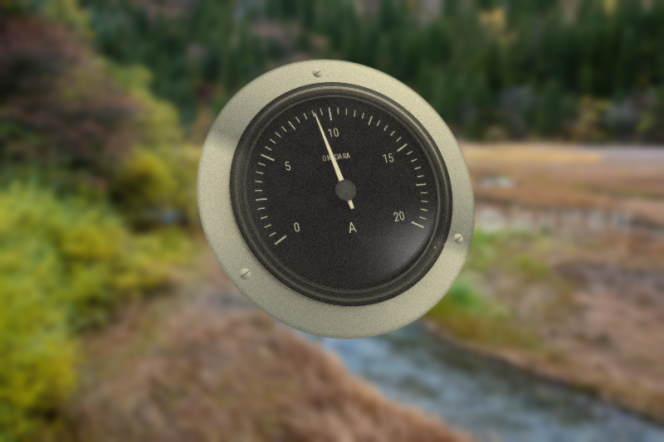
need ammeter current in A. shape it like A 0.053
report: A 9
